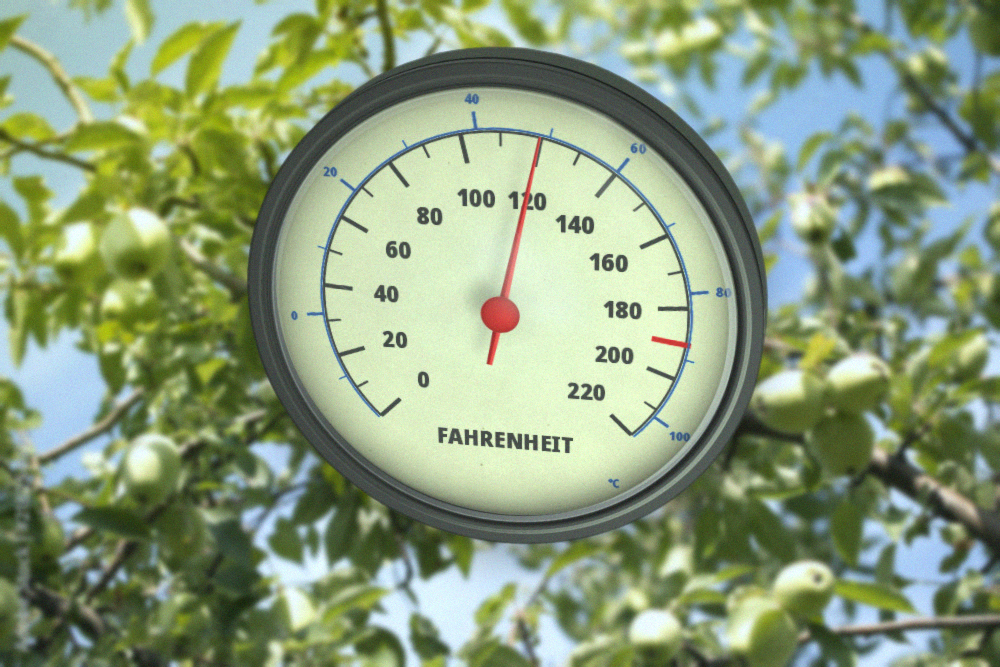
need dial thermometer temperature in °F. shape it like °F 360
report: °F 120
